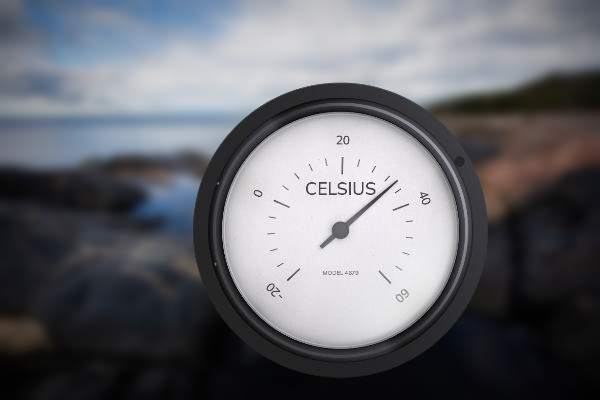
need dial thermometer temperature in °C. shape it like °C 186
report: °C 34
